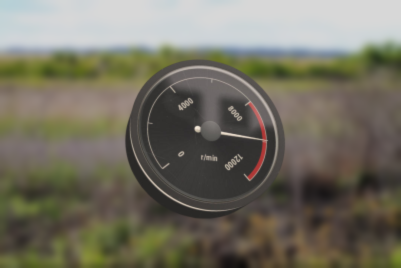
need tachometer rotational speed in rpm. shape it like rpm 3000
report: rpm 10000
